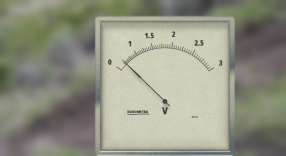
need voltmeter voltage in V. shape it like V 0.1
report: V 0.5
